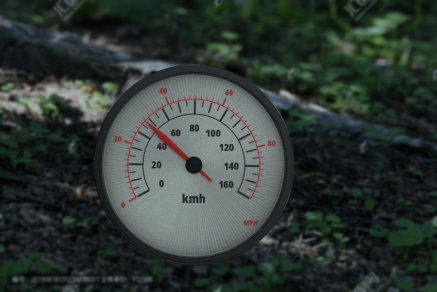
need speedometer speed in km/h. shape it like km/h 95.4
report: km/h 47.5
